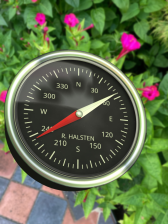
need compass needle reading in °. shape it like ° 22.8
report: ° 235
